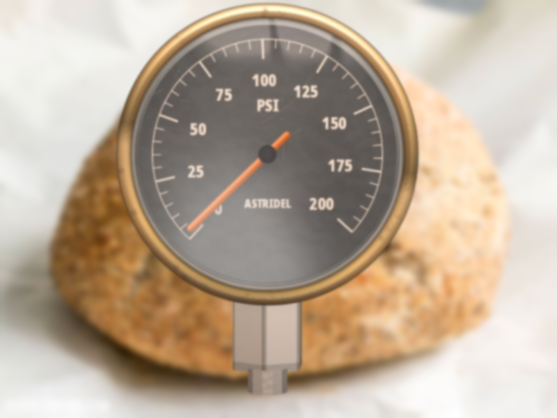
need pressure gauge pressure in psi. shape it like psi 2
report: psi 2.5
